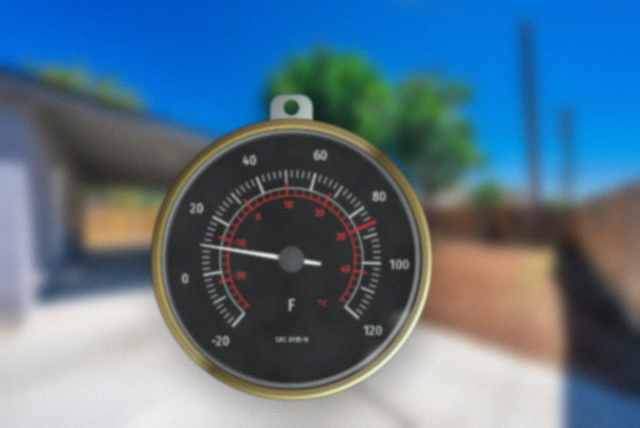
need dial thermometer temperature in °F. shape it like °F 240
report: °F 10
